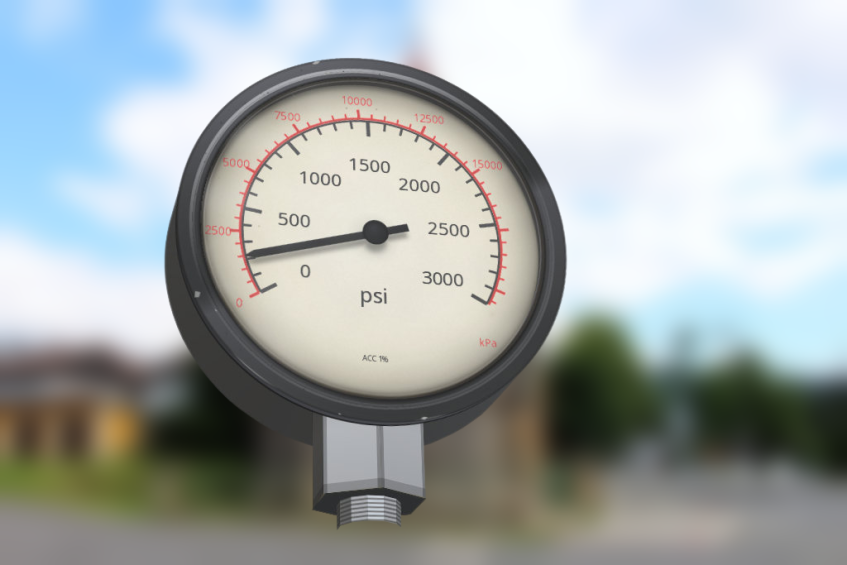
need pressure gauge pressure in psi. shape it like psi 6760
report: psi 200
